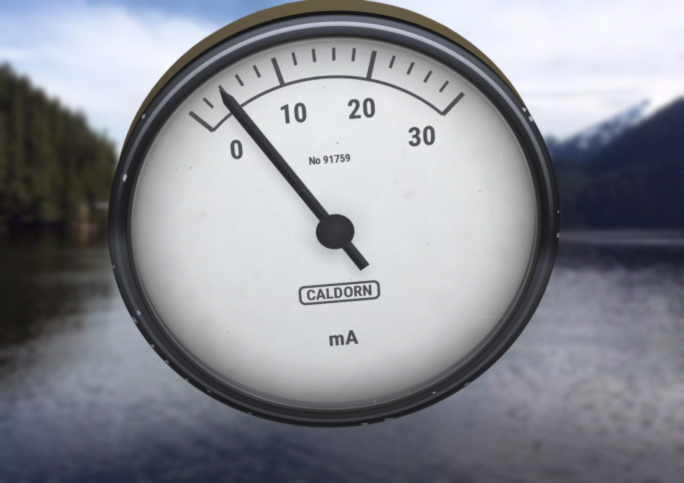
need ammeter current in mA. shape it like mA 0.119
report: mA 4
